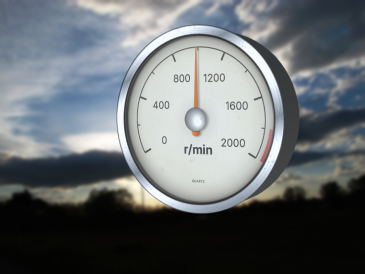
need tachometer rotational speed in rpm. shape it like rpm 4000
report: rpm 1000
